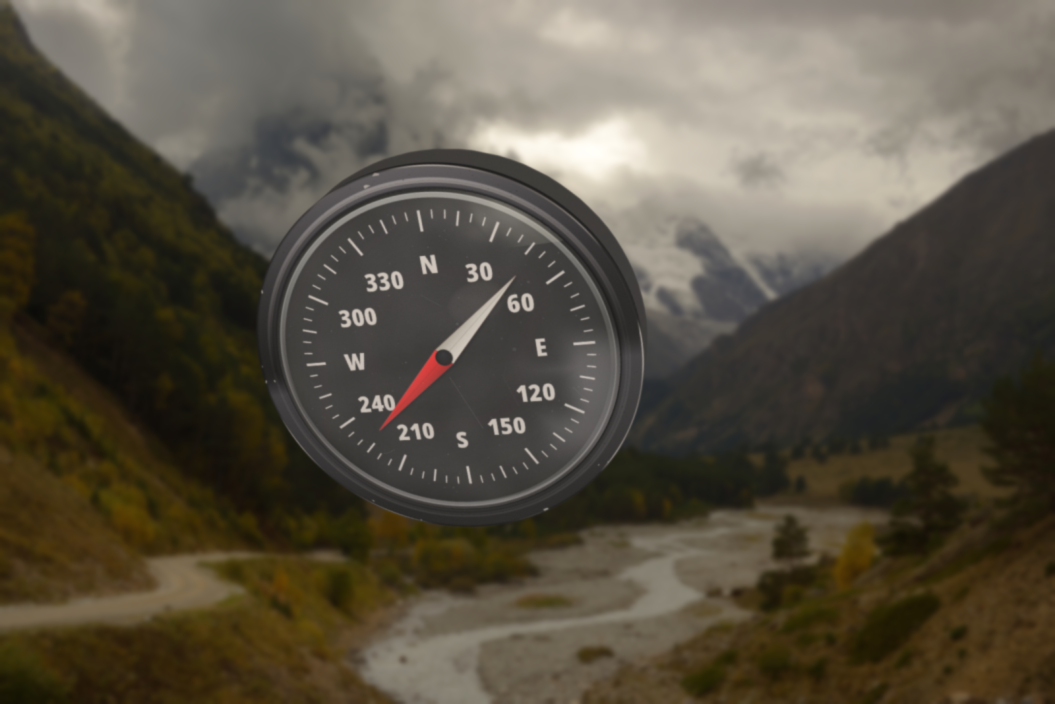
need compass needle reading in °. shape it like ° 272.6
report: ° 227.5
